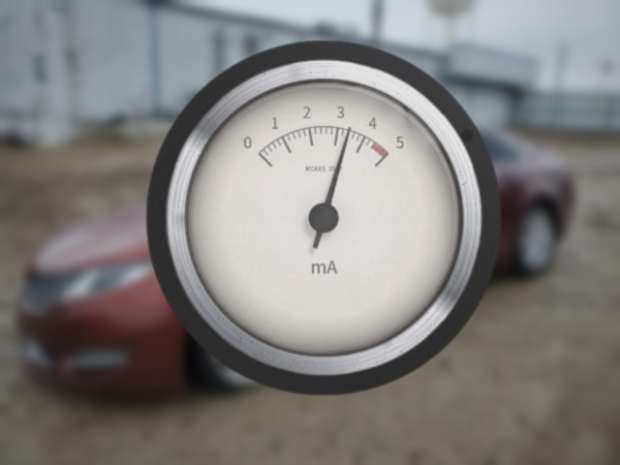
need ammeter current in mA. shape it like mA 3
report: mA 3.4
